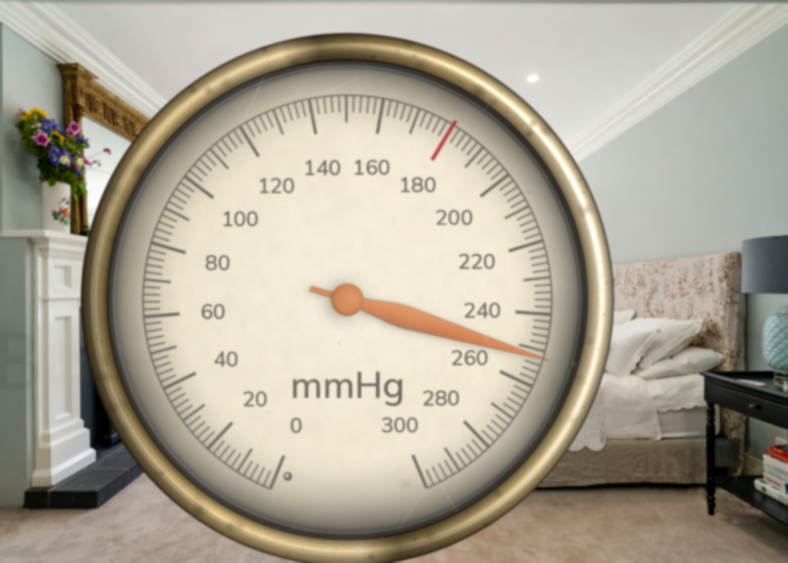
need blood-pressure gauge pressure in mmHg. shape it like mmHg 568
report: mmHg 252
